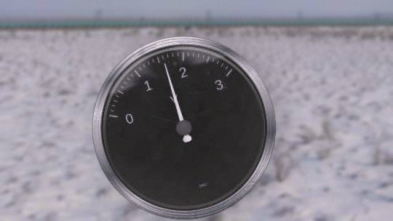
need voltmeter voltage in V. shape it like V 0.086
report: V 1.6
